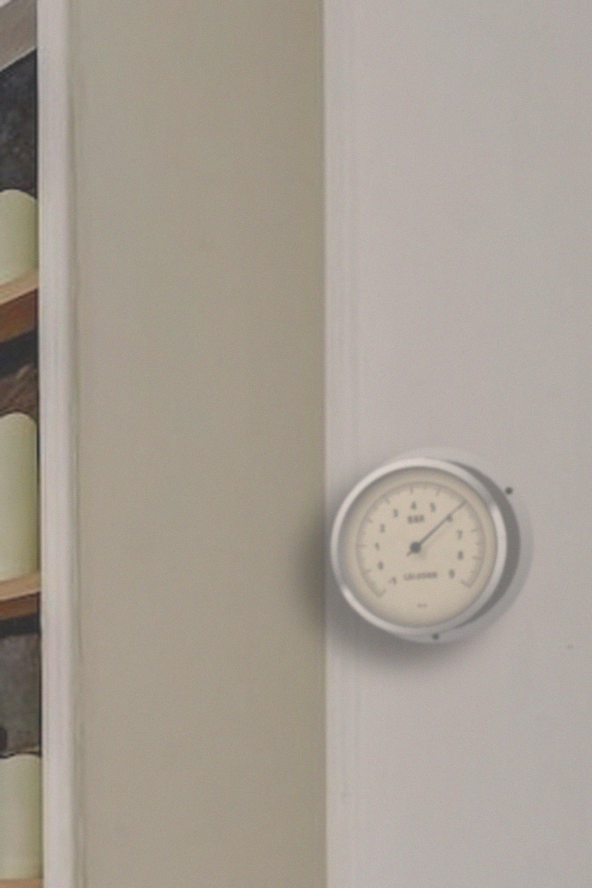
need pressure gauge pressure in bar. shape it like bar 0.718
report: bar 6
